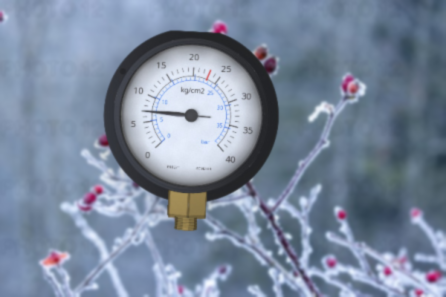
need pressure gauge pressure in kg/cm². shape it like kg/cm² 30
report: kg/cm² 7
